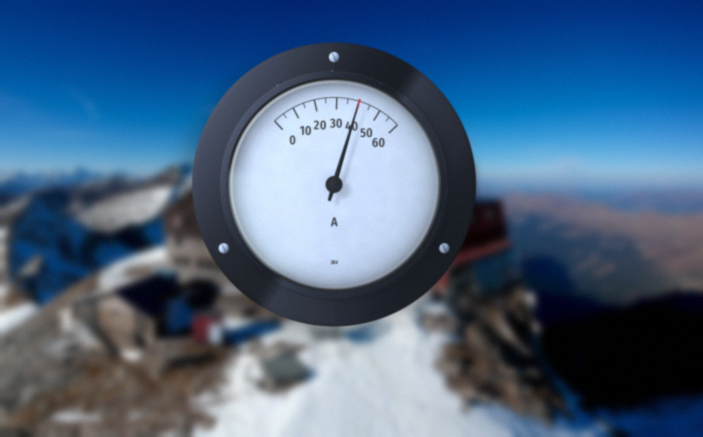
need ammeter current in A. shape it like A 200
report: A 40
